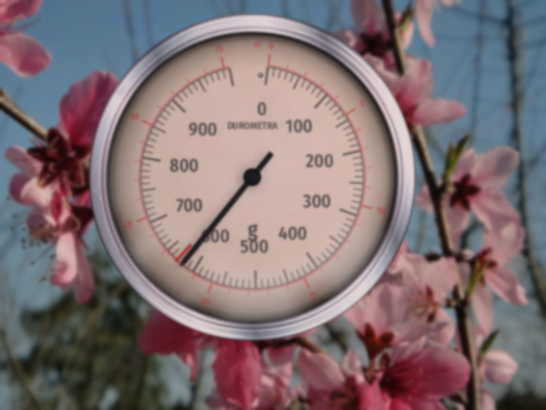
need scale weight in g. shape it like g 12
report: g 620
